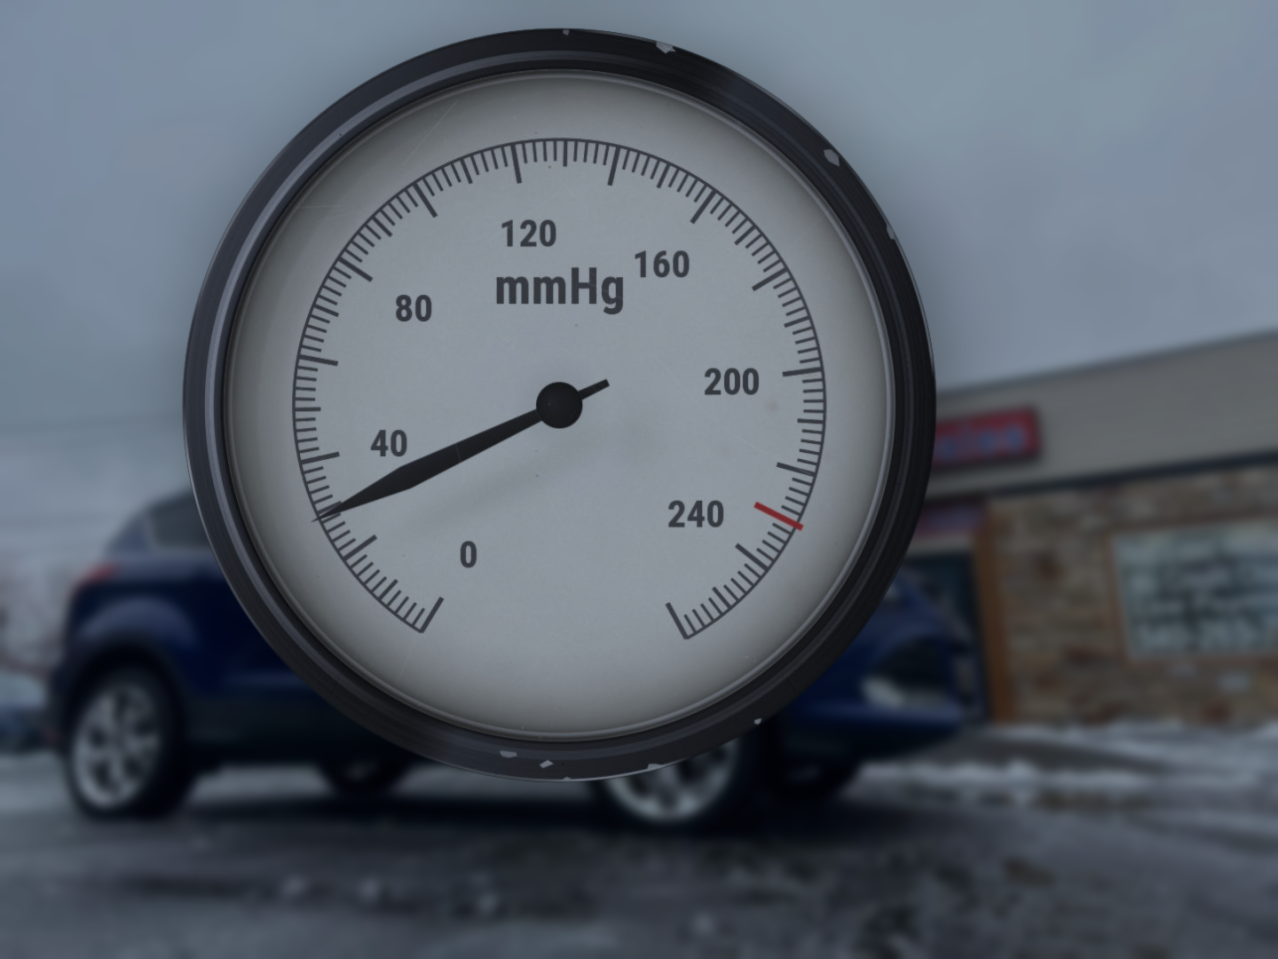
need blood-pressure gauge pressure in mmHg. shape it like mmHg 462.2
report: mmHg 29
